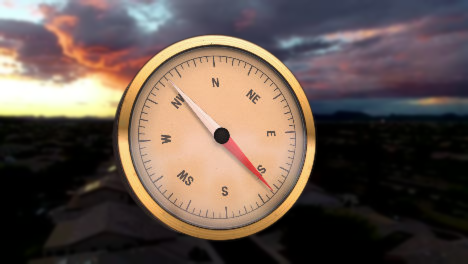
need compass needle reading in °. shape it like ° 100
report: ° 140
